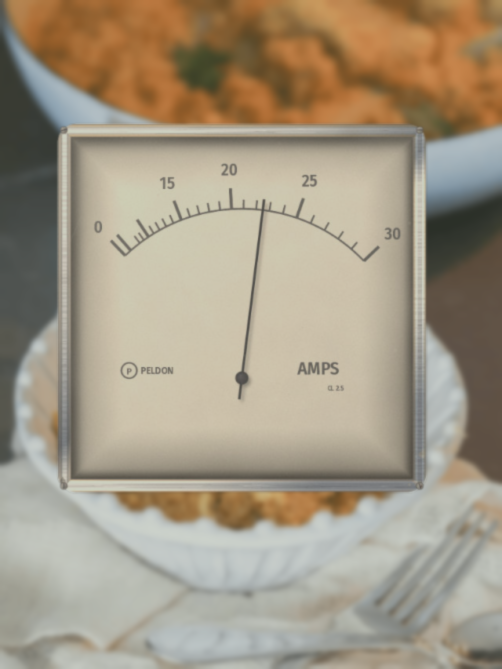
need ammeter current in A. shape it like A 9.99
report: A 22.5
